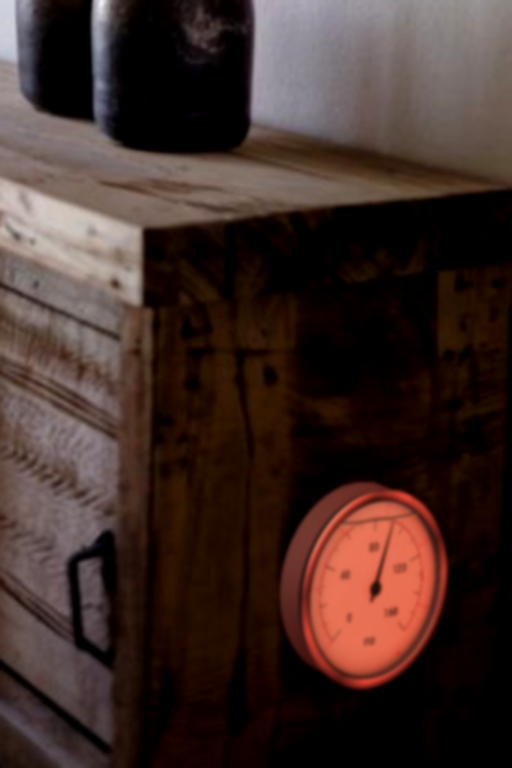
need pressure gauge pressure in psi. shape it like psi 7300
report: psi 90
